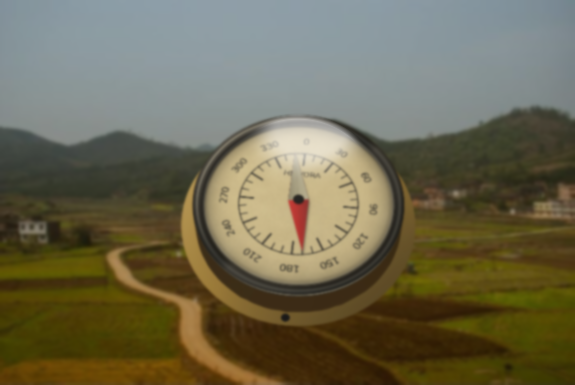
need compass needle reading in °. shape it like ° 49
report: ° 170
